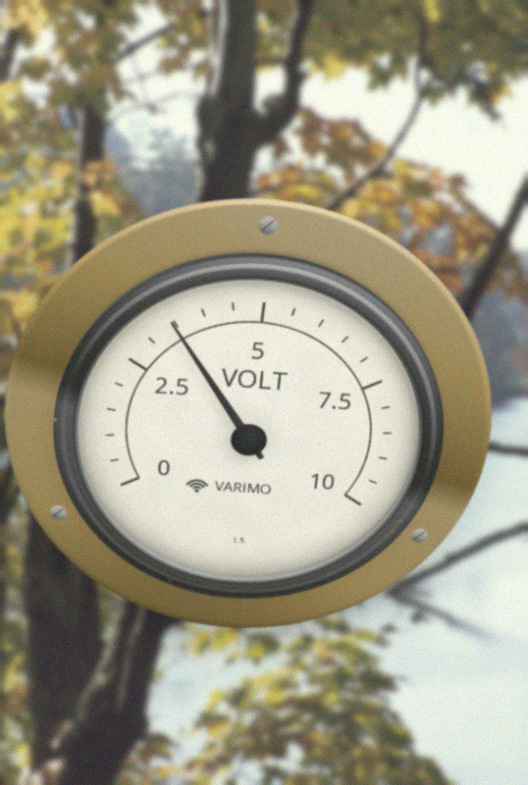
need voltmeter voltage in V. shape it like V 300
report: V 3.5
